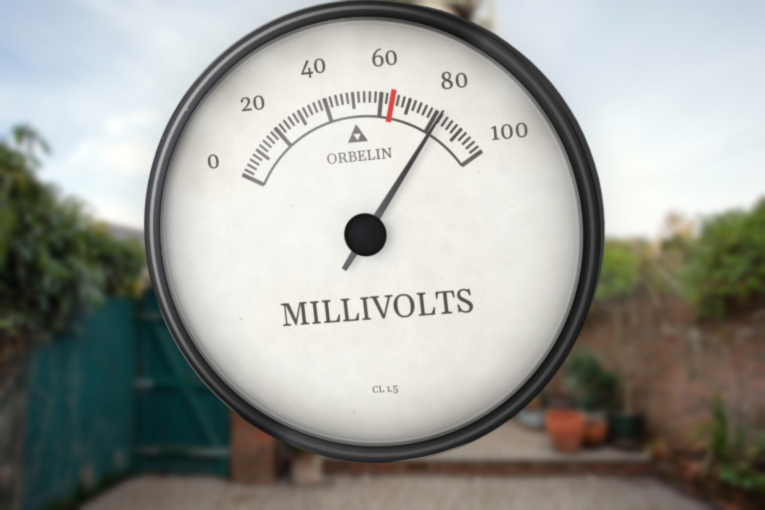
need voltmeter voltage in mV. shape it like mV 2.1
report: mV 82
